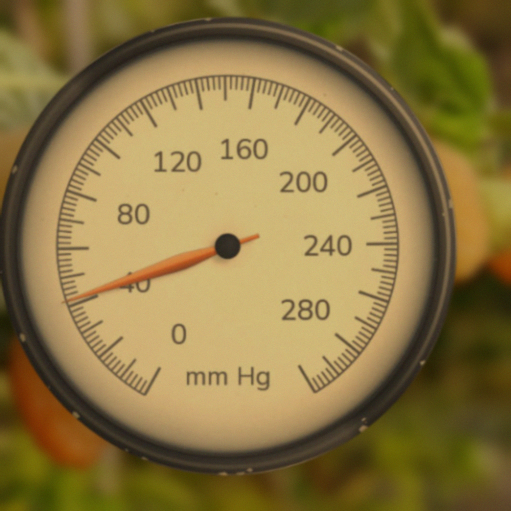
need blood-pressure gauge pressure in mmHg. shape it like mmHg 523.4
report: mmHg 42
